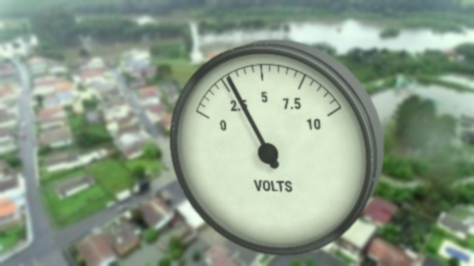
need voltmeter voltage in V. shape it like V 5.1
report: V 3
